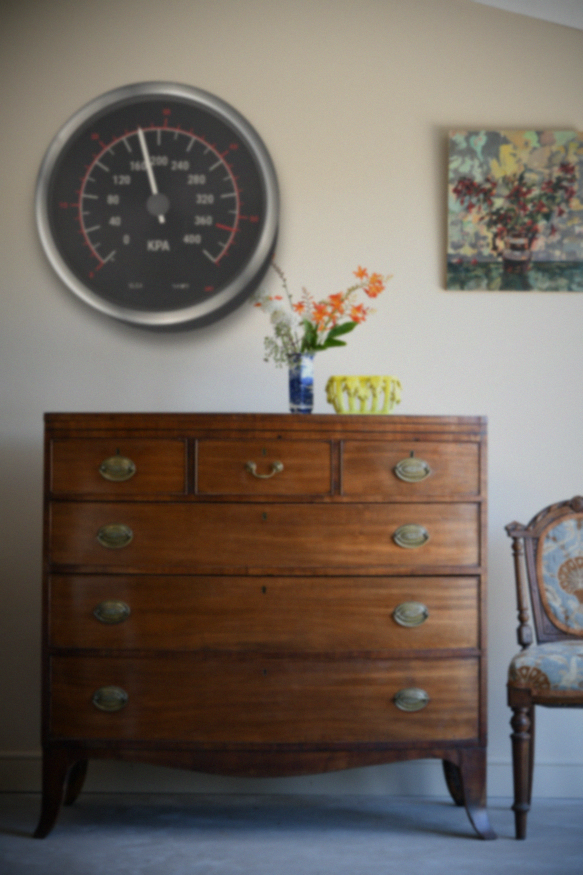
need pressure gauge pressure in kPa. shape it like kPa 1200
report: kPa 180
